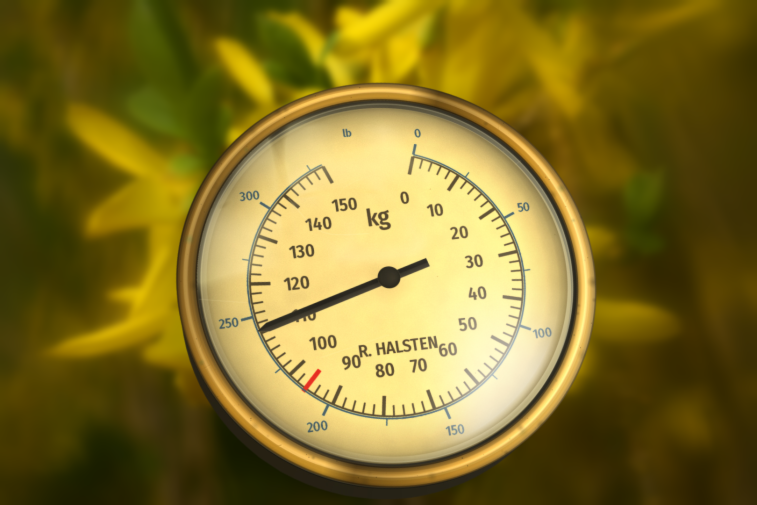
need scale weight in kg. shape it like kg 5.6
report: kg 110
